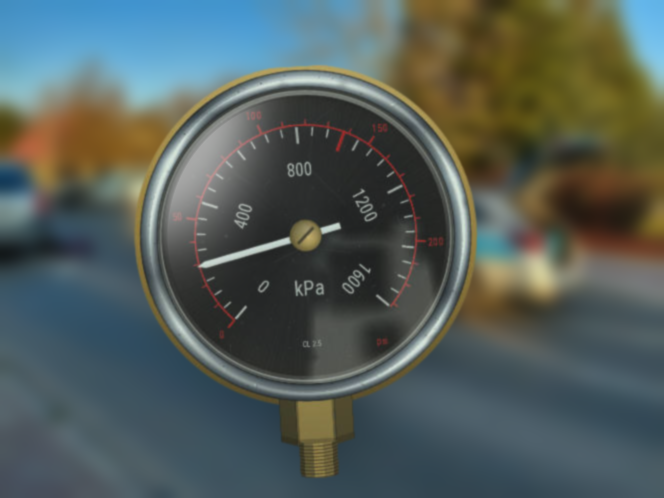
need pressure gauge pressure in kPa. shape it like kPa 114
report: kPa 200
